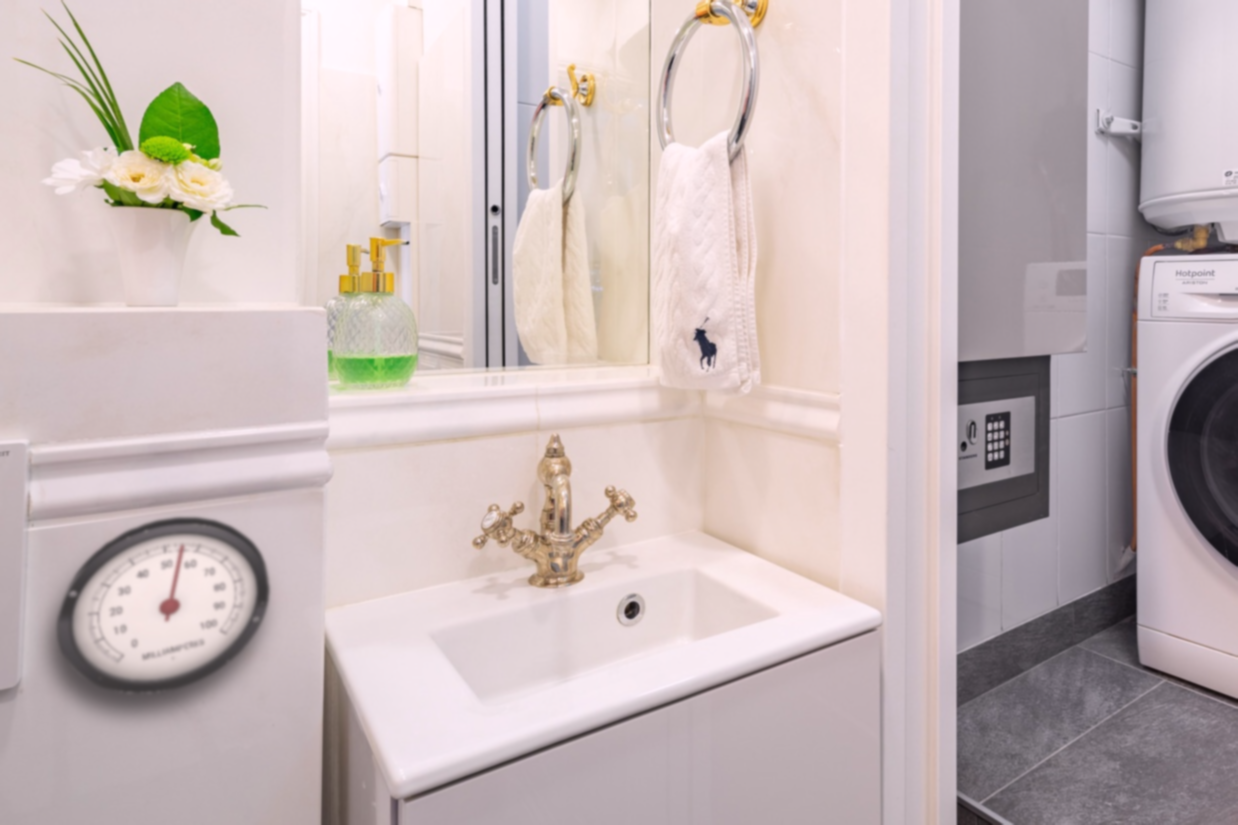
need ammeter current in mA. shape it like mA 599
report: mA 55
